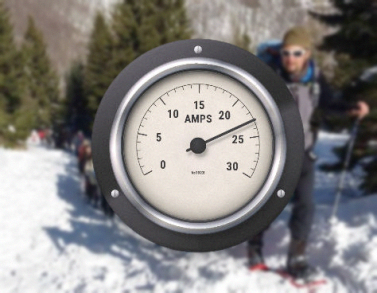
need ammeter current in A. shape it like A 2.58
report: A 23
